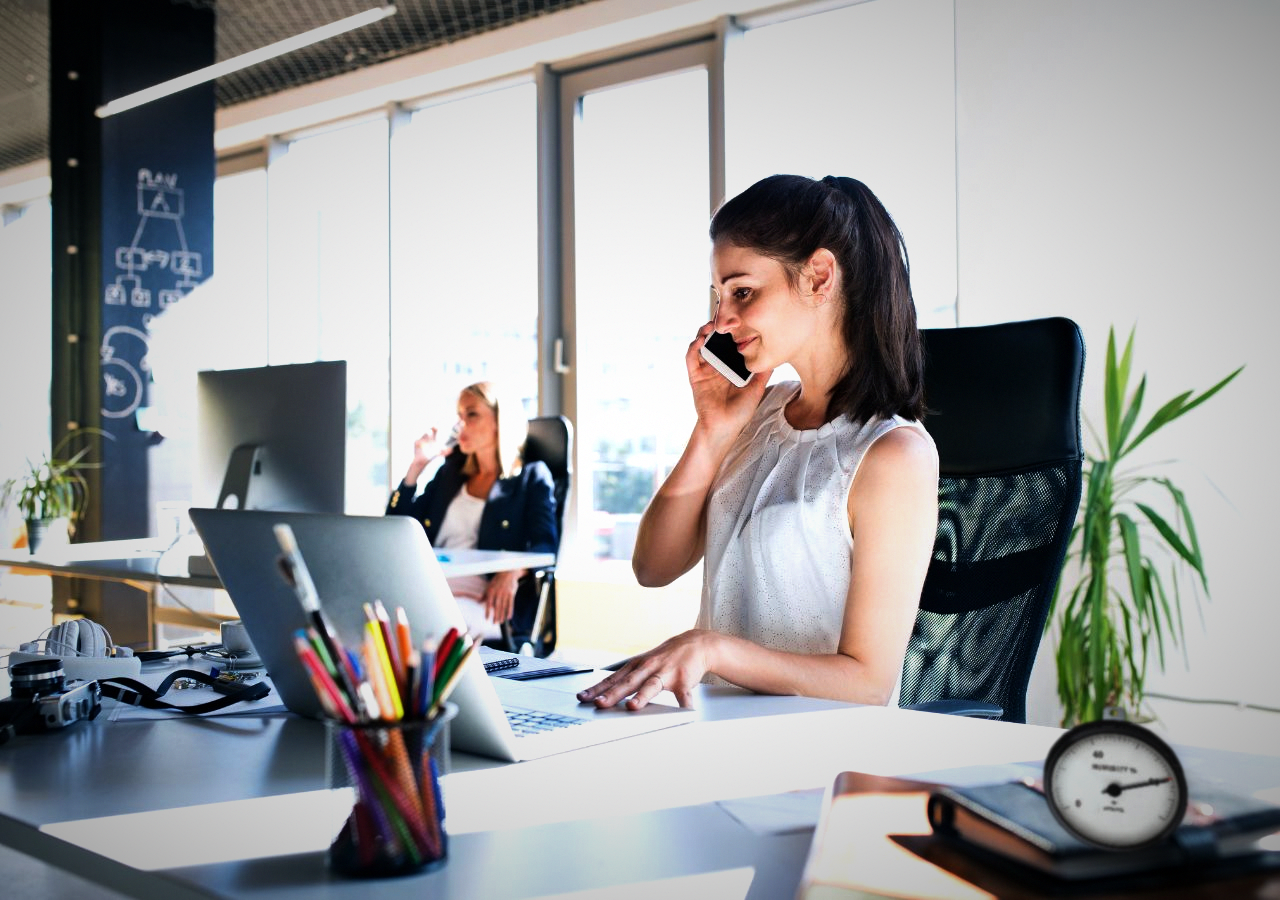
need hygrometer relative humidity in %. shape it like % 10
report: % 80
